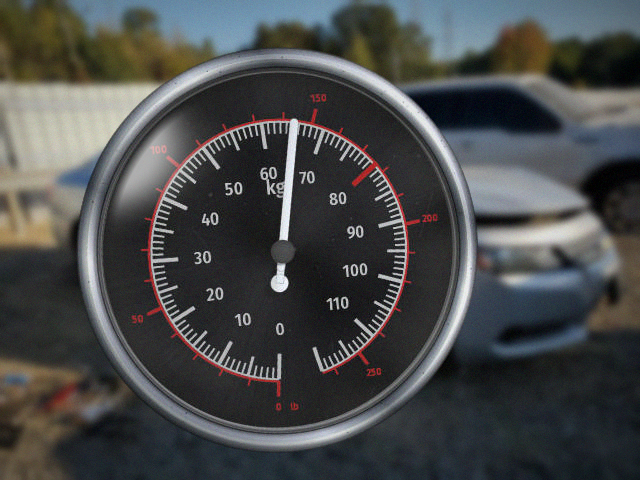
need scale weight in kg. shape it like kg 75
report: kg 65
